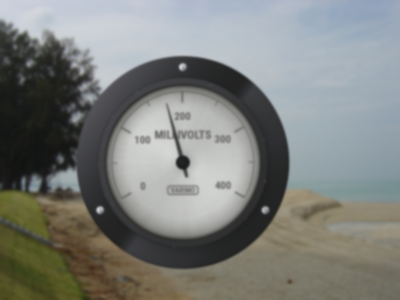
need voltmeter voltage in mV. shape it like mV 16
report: mV 175
